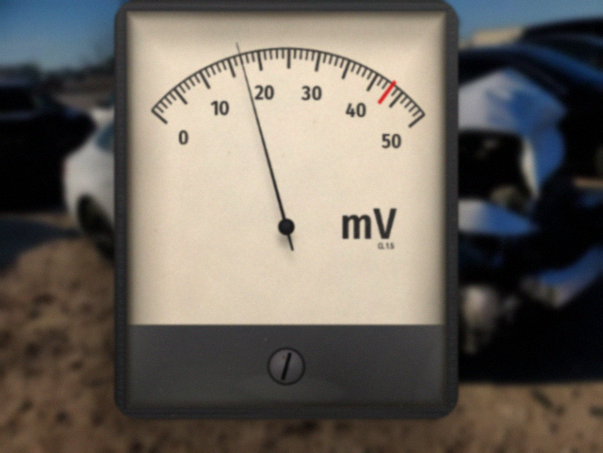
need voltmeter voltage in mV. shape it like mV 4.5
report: mV 17
